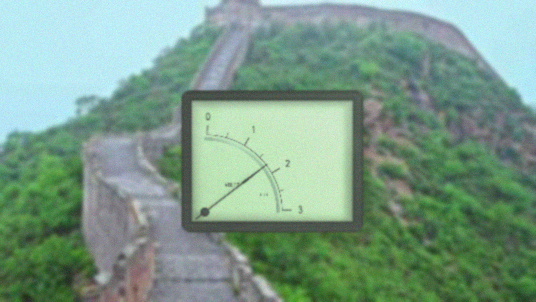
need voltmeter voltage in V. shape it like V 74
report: V 1.75
